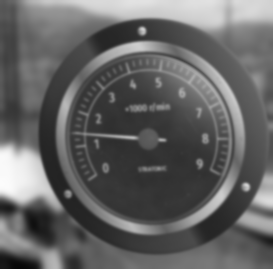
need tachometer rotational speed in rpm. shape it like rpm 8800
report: rpm 1400
